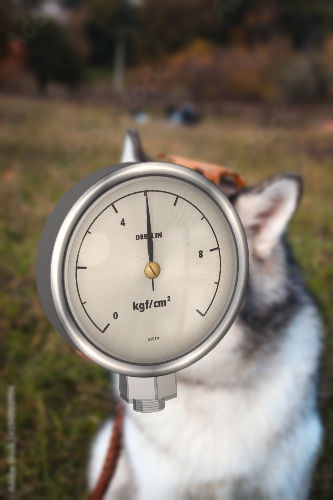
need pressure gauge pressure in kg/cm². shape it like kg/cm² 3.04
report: kg/cm² 5
